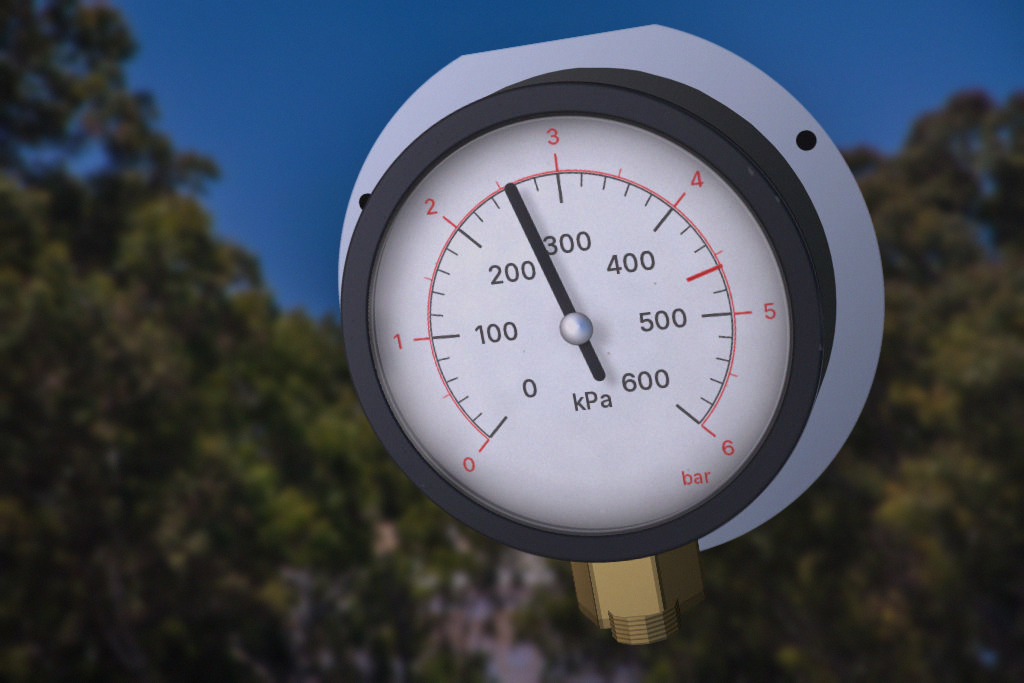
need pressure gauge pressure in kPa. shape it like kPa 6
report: kPa 260
